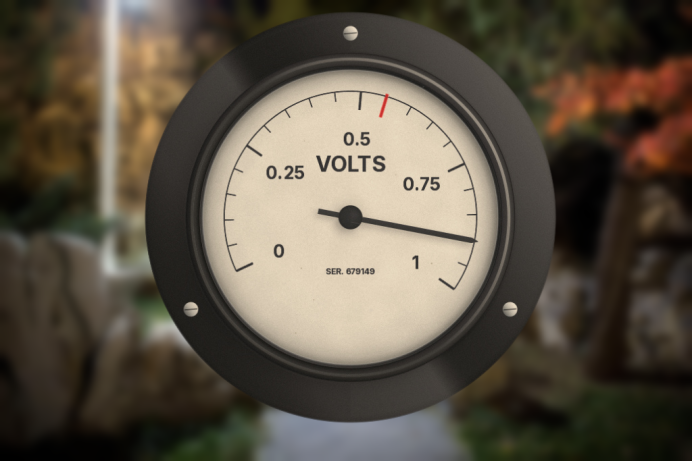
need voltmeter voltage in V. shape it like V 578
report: V 0.9
